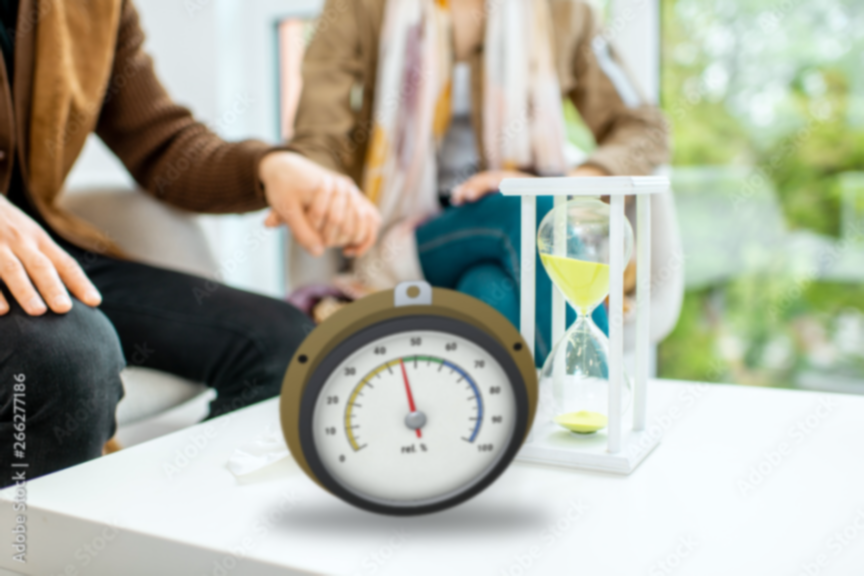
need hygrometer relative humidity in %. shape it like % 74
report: % 45
